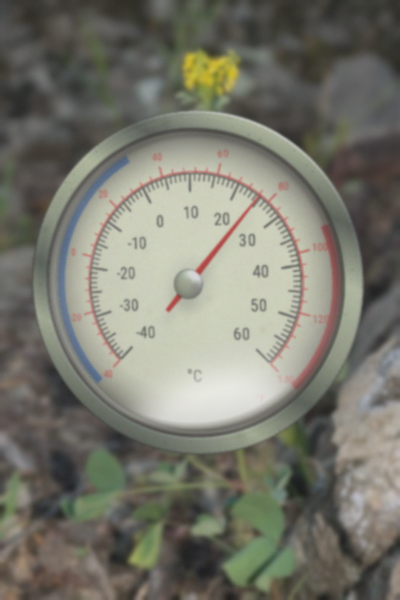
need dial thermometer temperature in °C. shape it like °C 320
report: °C 25
